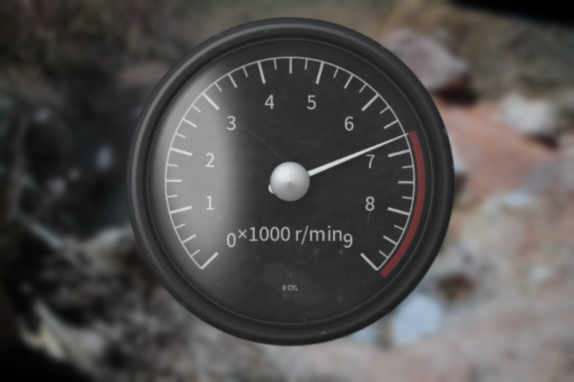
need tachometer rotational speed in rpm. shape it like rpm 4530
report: rpm 6750
